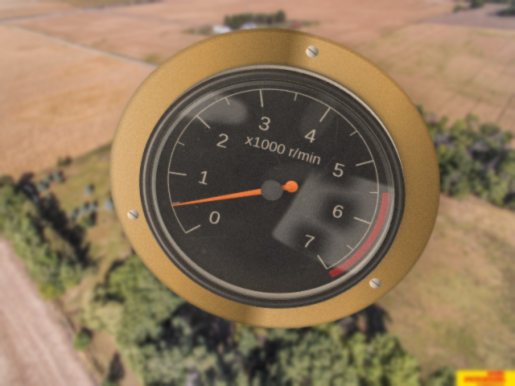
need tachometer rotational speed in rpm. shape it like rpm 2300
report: rpm 500
